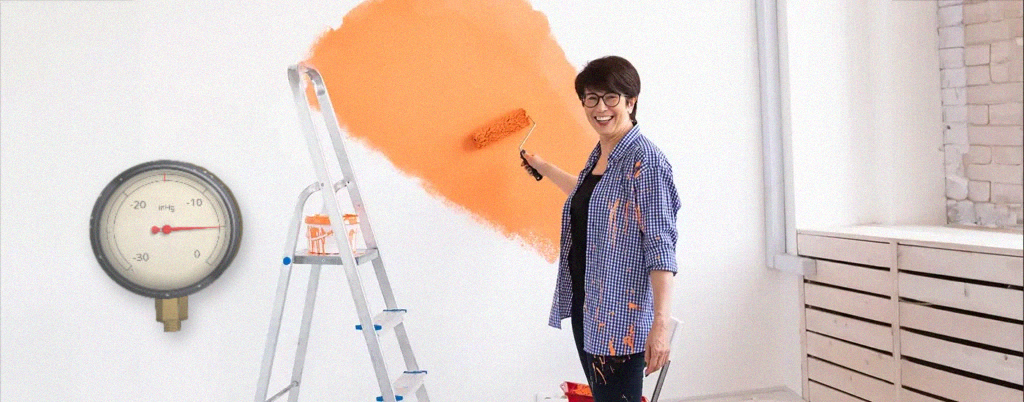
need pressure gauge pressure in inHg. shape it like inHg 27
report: inHg -5
